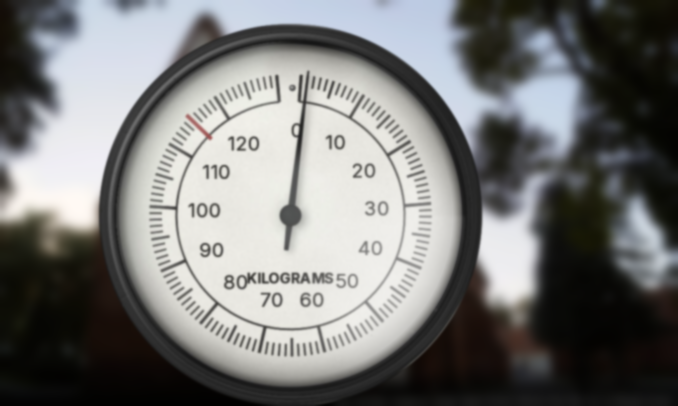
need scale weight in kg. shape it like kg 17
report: kg 1
